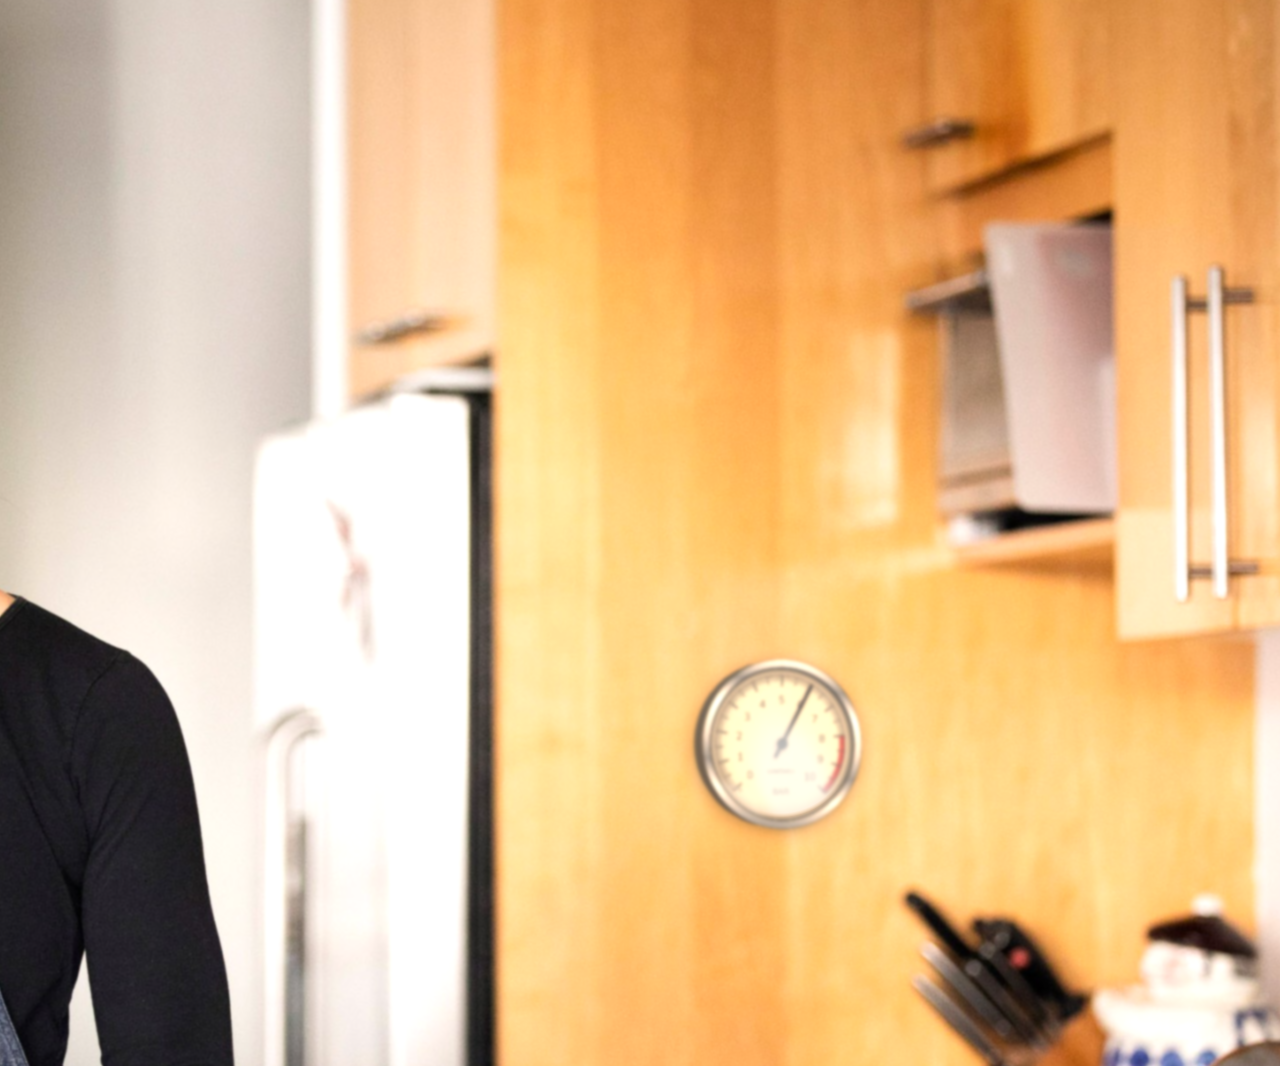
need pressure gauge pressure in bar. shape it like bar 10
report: bar 6
